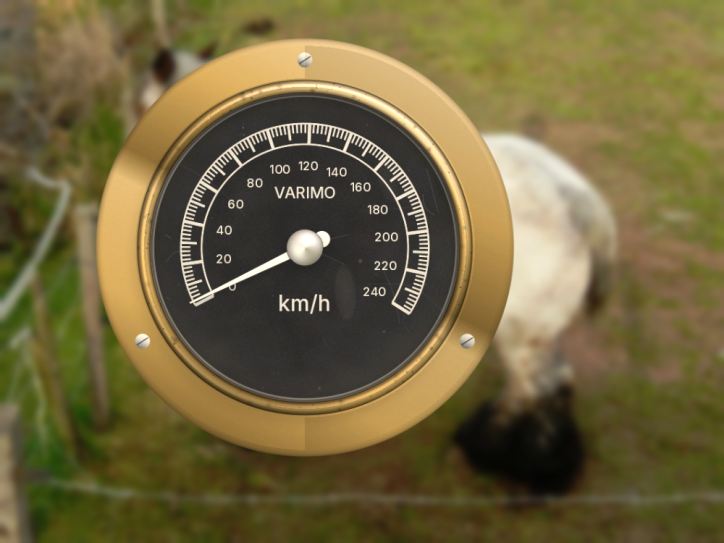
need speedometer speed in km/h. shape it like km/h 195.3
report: km/h 2
